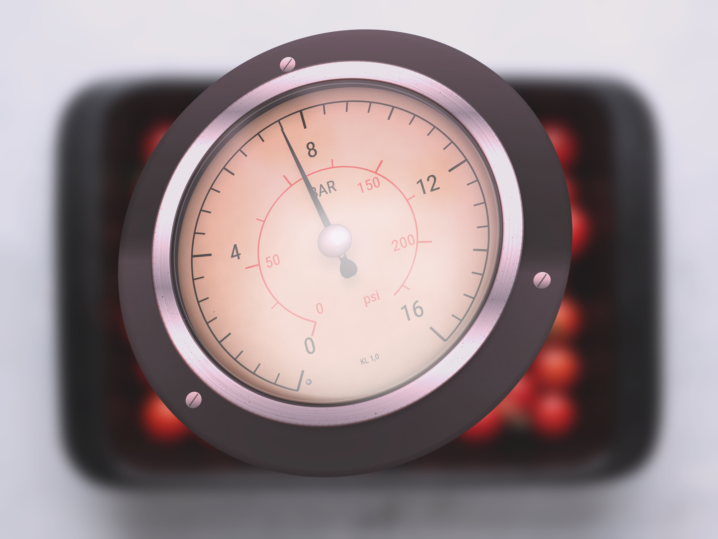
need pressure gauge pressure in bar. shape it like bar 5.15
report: bar 7.5
